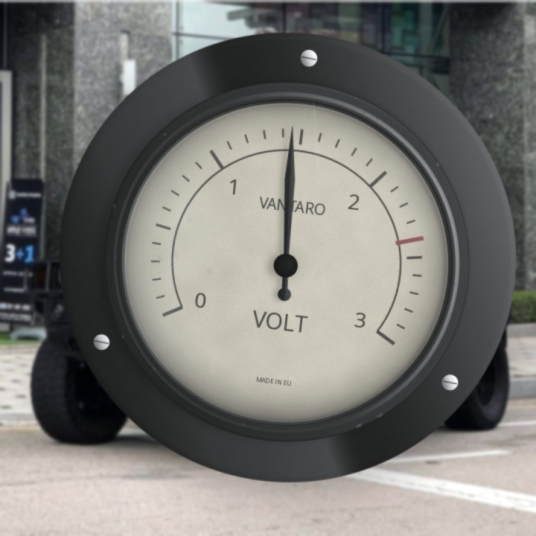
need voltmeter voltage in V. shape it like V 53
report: V 1.45
